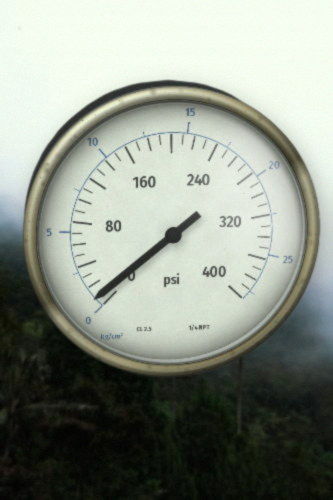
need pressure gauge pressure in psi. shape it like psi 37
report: psi 10
